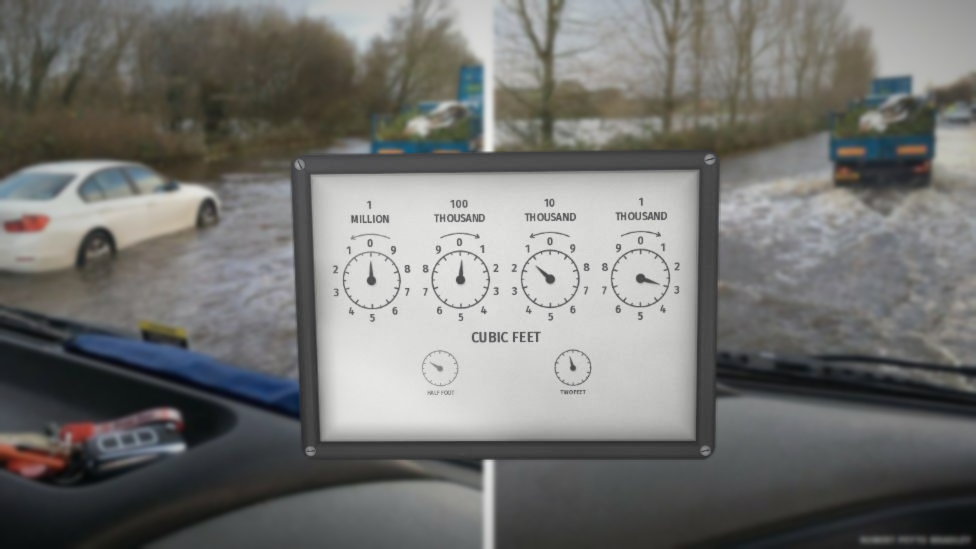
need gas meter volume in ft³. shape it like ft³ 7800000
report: ft³ 1300
